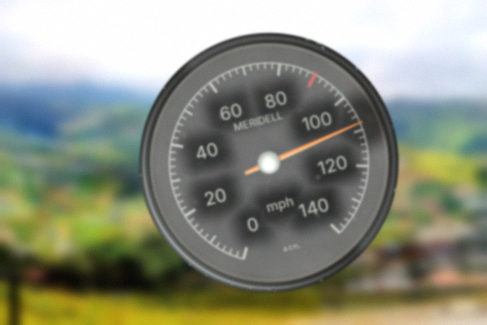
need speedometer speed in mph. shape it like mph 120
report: mph 108
